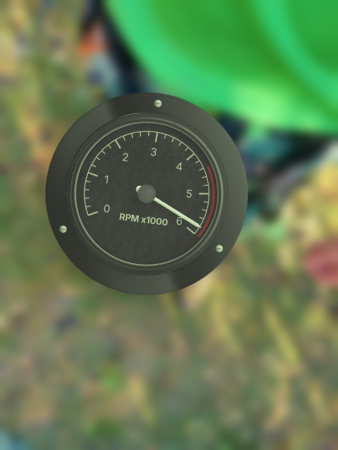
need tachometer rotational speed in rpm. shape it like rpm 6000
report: rpm 5800
